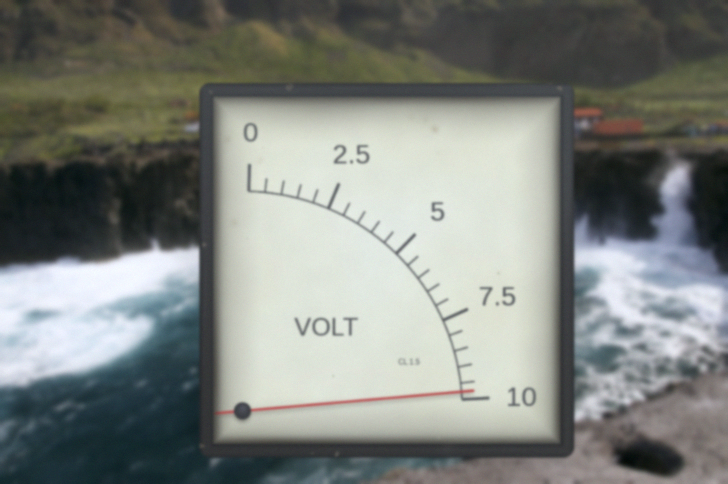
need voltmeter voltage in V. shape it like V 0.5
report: V 9.75
